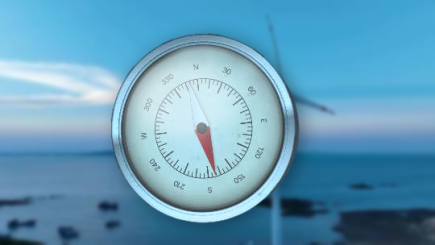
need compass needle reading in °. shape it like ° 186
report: ° 170
